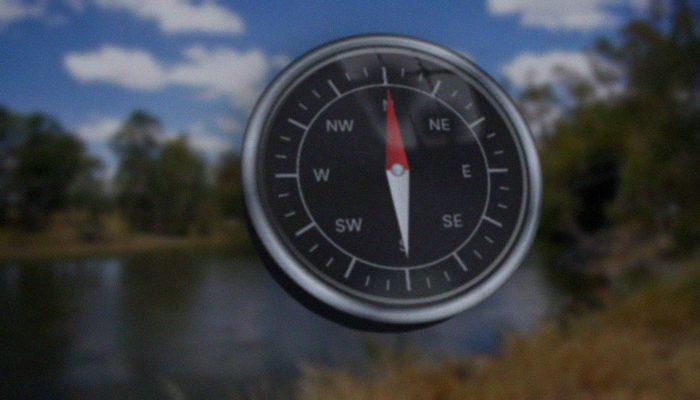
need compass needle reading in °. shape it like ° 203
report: ° 0
